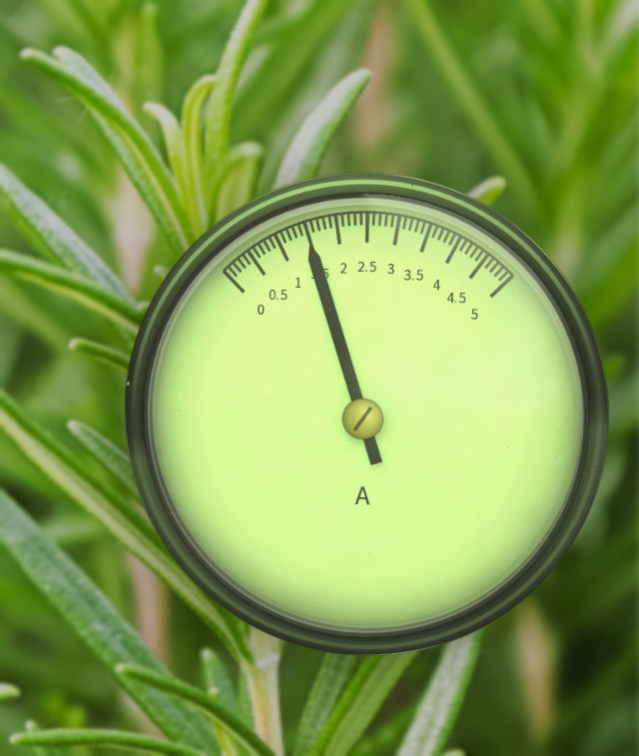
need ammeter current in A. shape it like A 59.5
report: A 1.5
